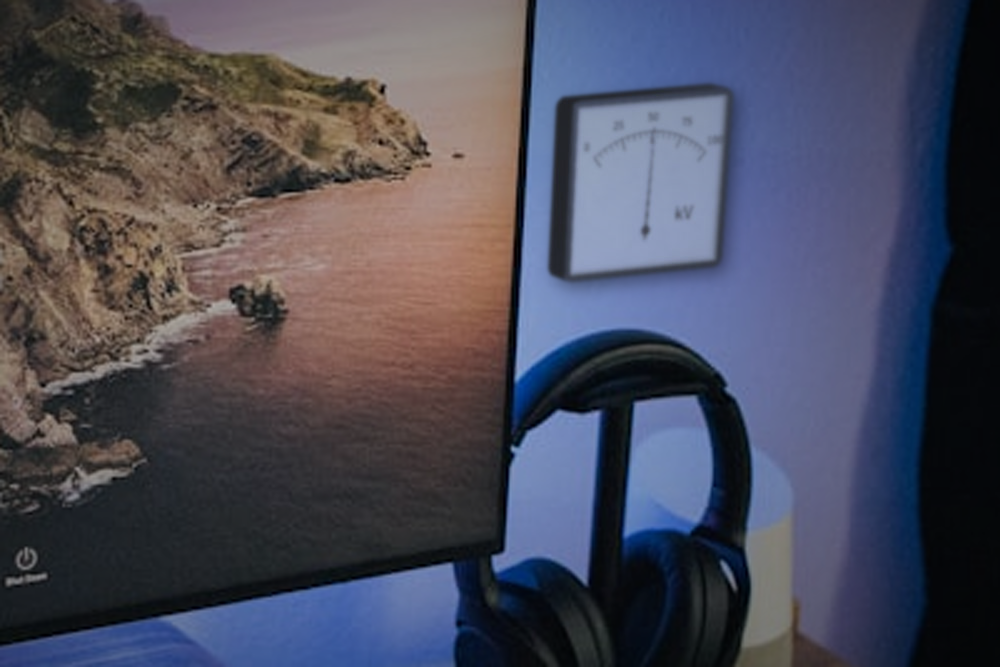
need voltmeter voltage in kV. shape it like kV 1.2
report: kV 50
